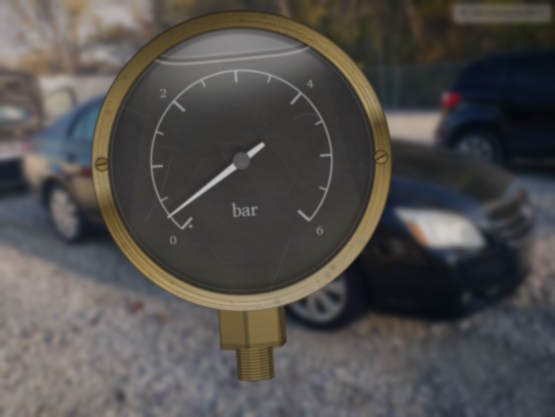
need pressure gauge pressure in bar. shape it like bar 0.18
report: bar 0.25
